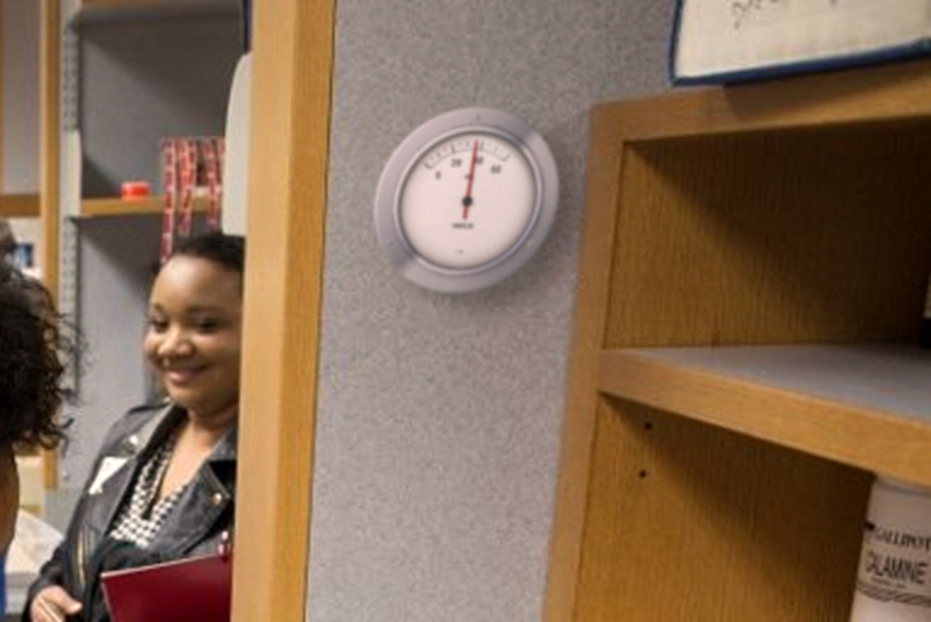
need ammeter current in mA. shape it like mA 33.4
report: mA 35
